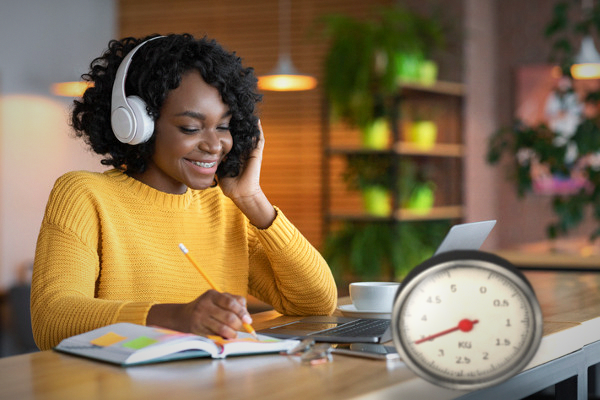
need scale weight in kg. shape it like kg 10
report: kg 3.5
